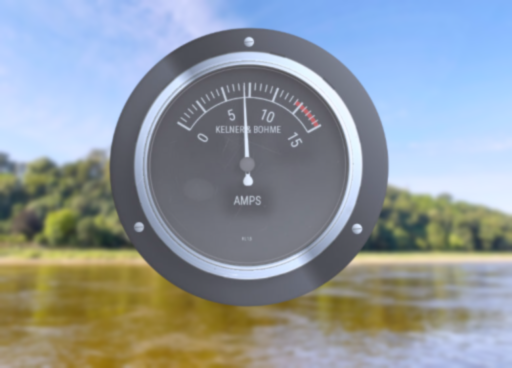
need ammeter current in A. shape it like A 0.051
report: A 7
